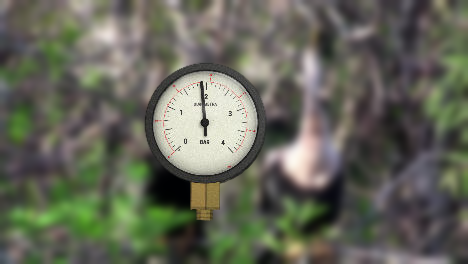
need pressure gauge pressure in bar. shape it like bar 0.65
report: bar 1.9
